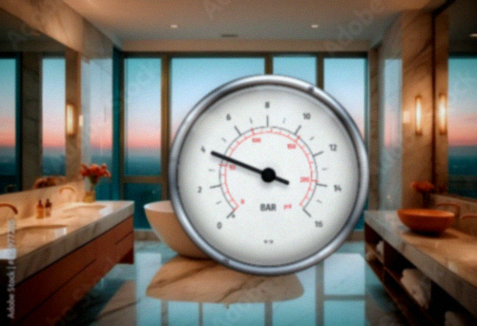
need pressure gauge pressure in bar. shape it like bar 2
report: bar 4
